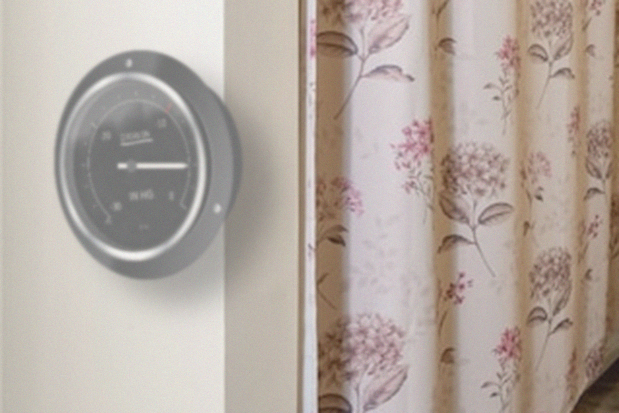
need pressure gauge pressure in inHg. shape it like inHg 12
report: inHg -4
